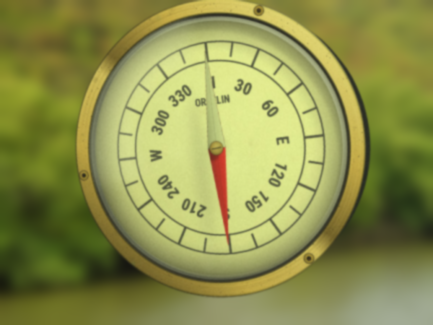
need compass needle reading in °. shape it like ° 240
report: ° 180
